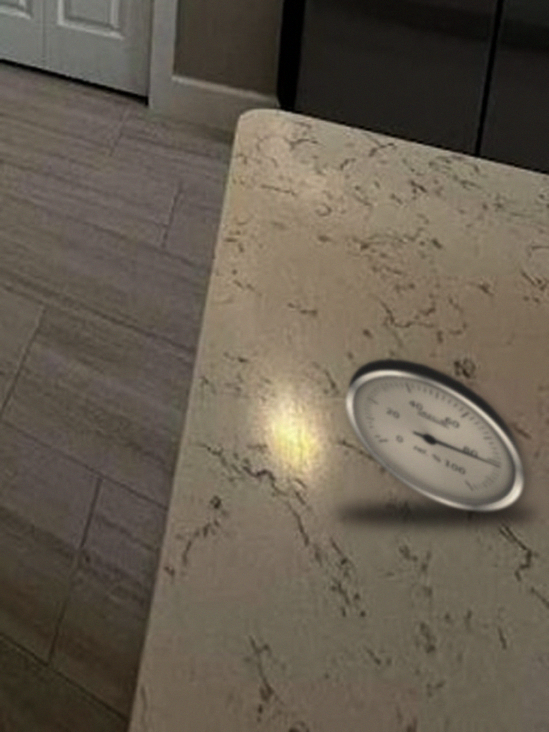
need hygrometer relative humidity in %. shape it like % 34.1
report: % 80
